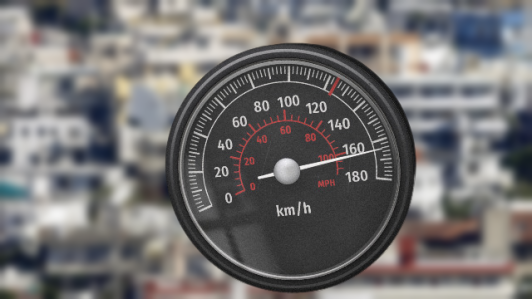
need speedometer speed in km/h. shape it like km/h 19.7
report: km/h 164
